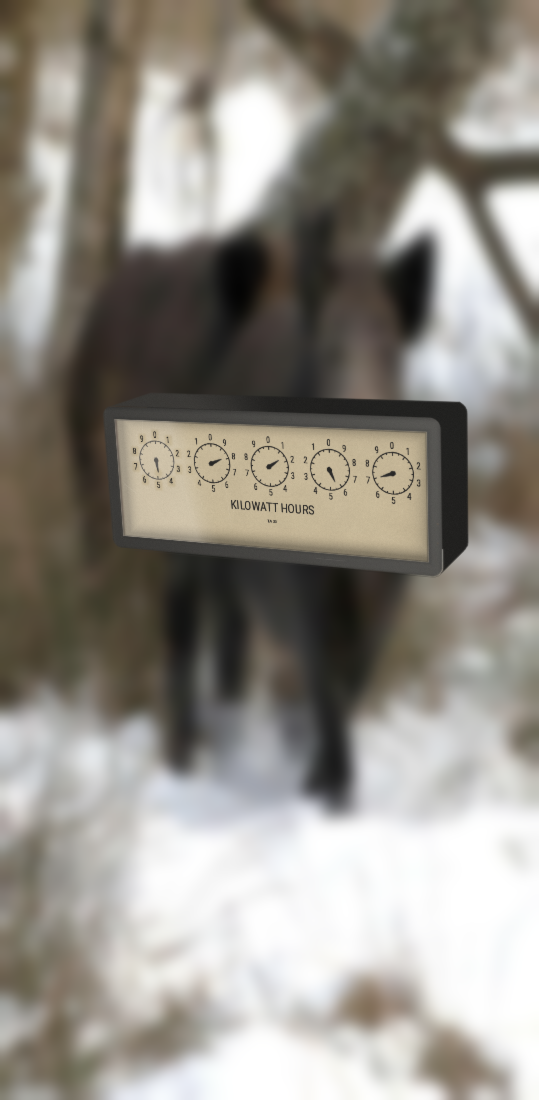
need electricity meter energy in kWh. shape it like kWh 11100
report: kWh 48157
